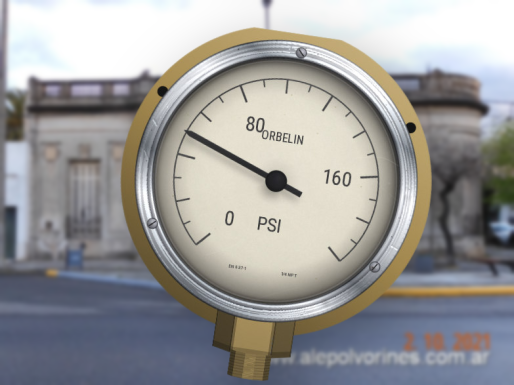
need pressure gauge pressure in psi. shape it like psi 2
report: psi 50
